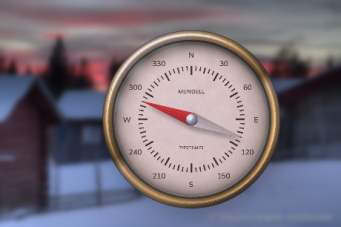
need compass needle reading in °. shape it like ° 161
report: ° 290
